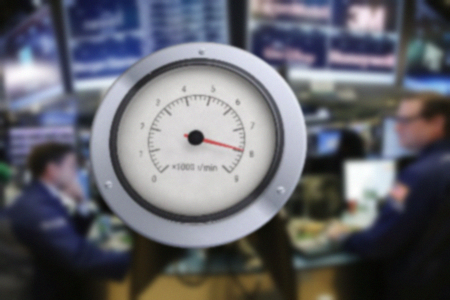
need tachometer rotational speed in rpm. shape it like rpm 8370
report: rpm 8000
